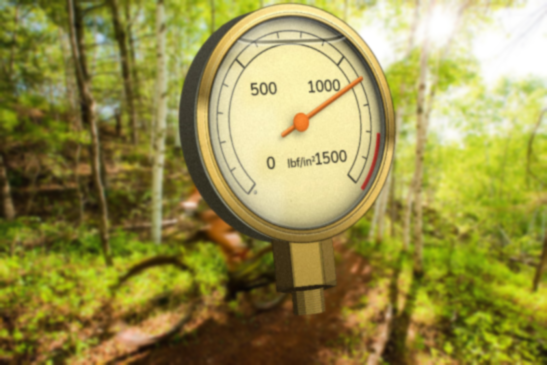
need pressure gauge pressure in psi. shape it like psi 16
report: psi 1100
